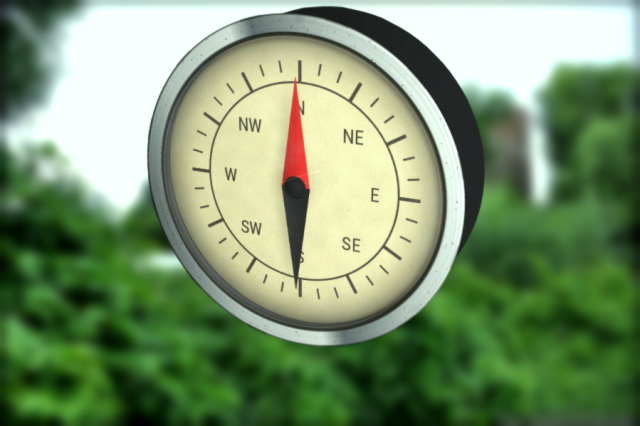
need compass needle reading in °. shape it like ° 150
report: ° 0
